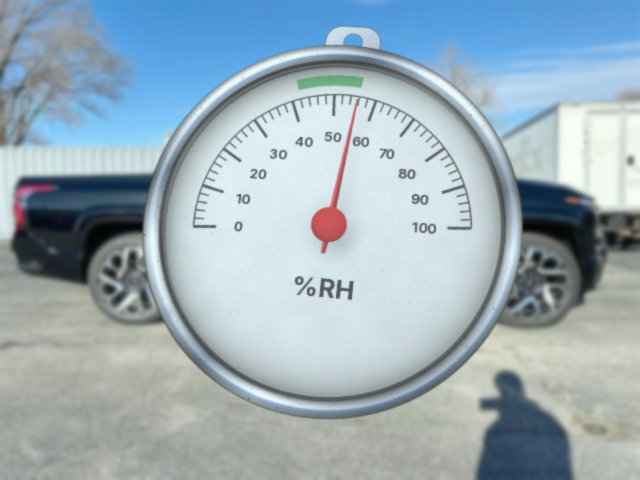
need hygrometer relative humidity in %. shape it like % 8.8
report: % 56
